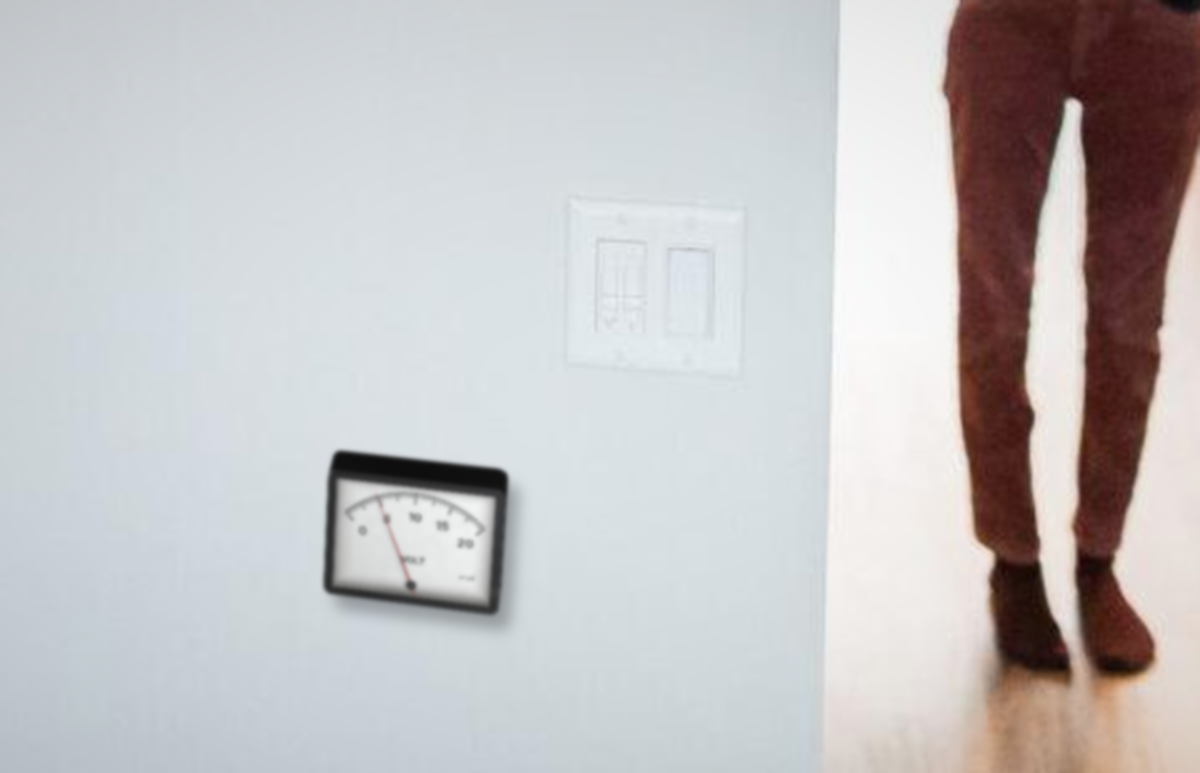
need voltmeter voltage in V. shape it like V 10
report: V 5
